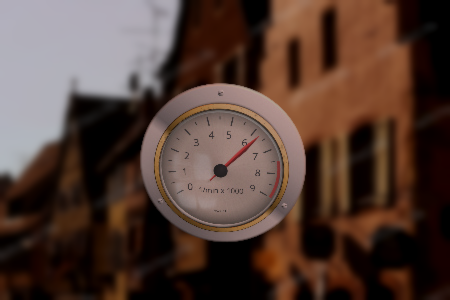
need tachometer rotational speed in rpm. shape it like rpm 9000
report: rpm 6250
